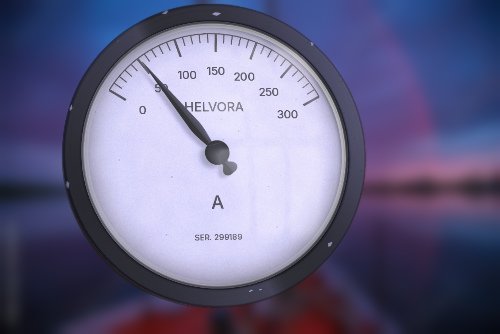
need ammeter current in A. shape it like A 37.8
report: A 50
